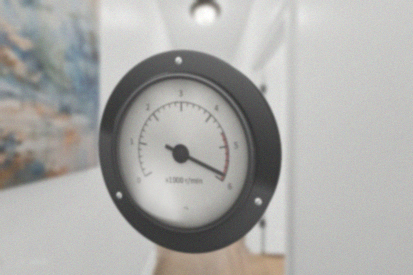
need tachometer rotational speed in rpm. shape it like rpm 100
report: rpm 5800
